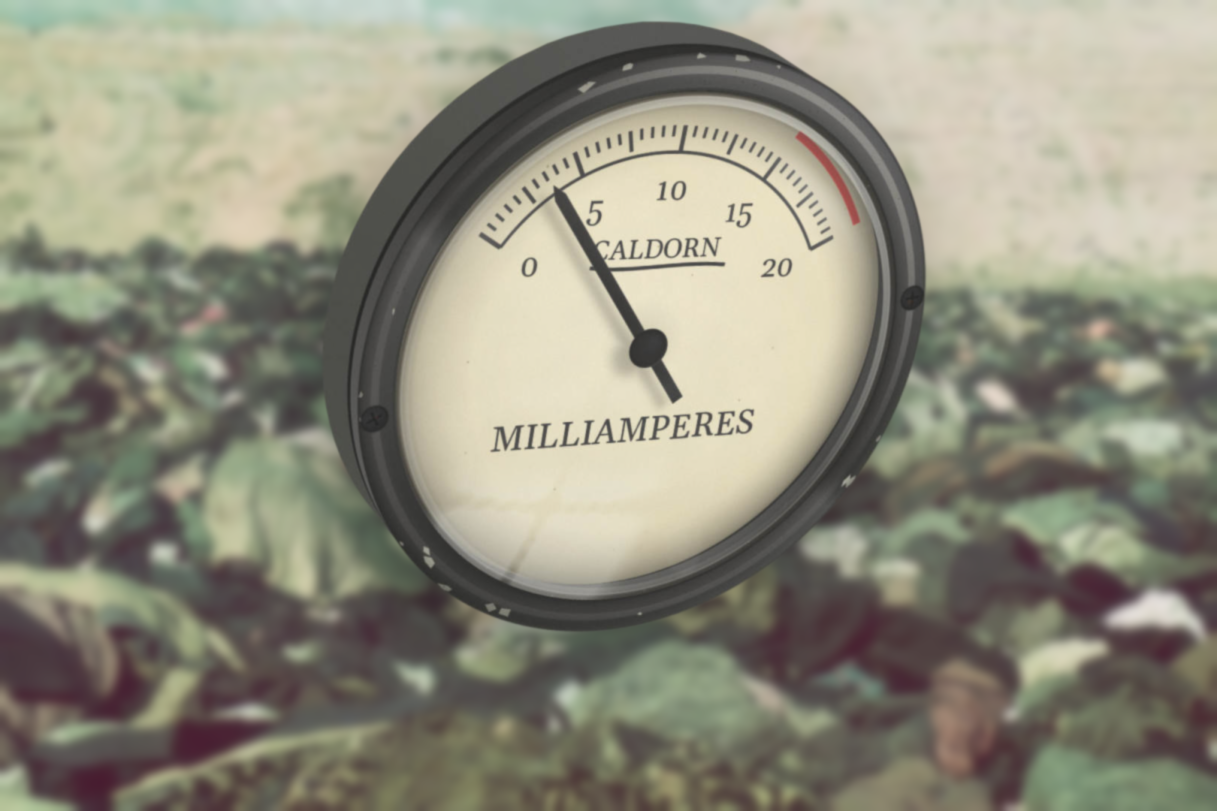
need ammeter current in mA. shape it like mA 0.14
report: mA 3.5
